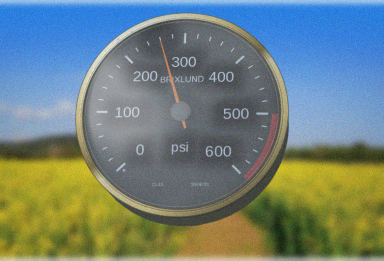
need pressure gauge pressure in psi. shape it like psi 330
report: psi 260
